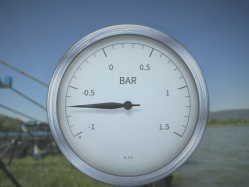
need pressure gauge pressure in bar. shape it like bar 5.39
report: bar -0.7
